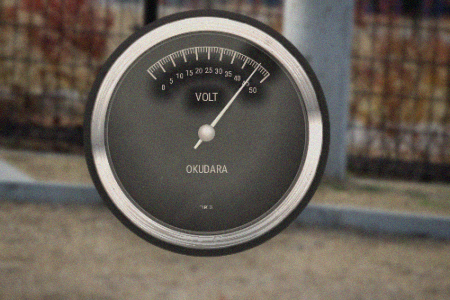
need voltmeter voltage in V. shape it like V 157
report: V 45
